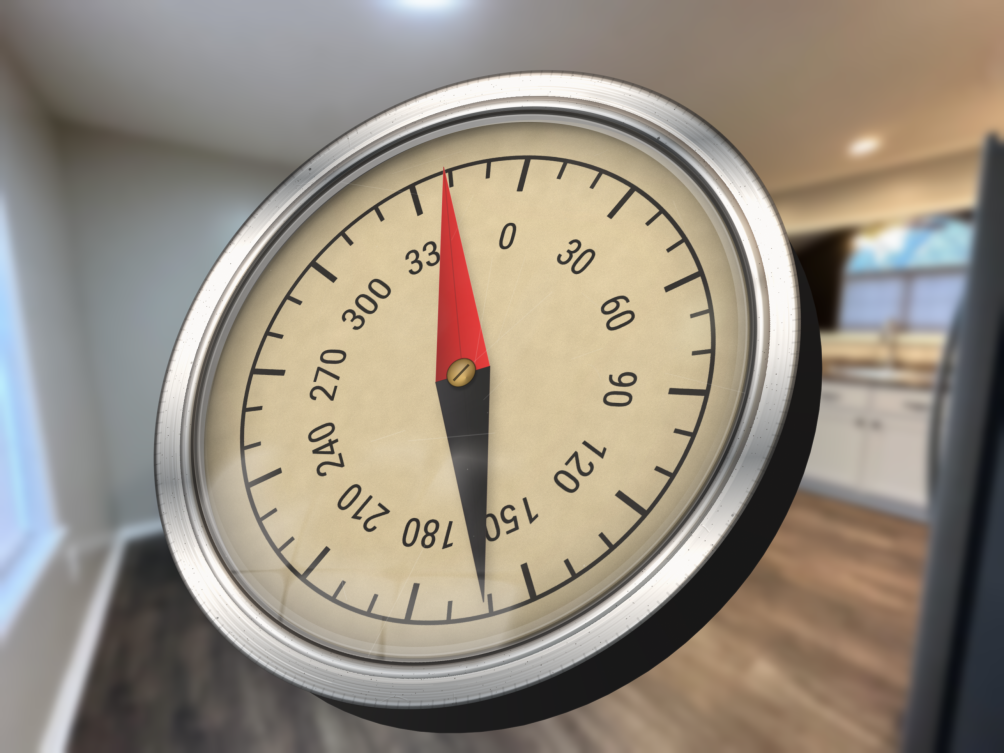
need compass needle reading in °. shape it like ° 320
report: ° 340
